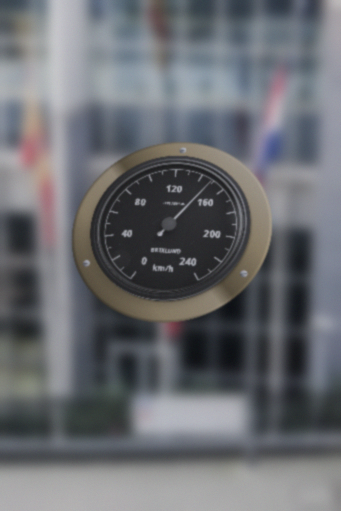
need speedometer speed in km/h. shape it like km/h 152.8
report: km/h 150
